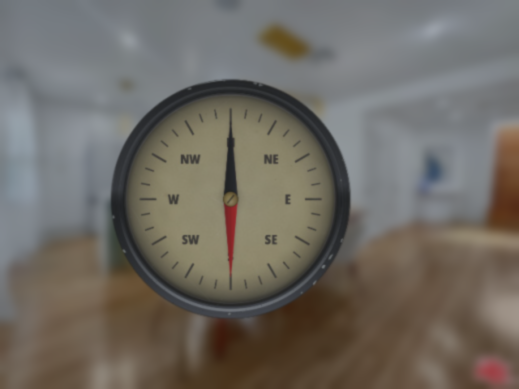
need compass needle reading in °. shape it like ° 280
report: ° 180
